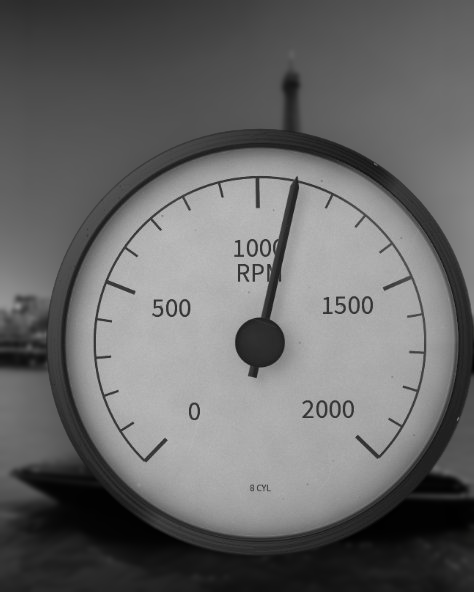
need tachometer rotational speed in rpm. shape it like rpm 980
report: rpm 1100
